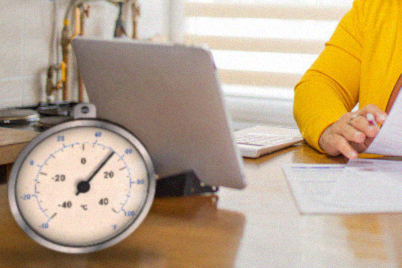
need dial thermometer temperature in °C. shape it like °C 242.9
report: °C 12
